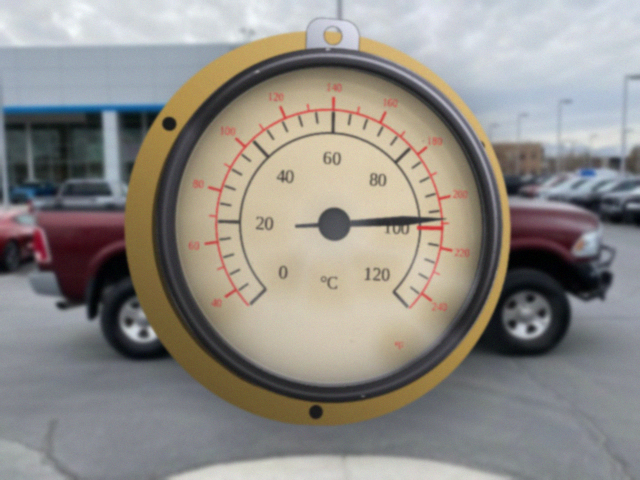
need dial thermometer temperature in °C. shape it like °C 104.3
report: °C 98
